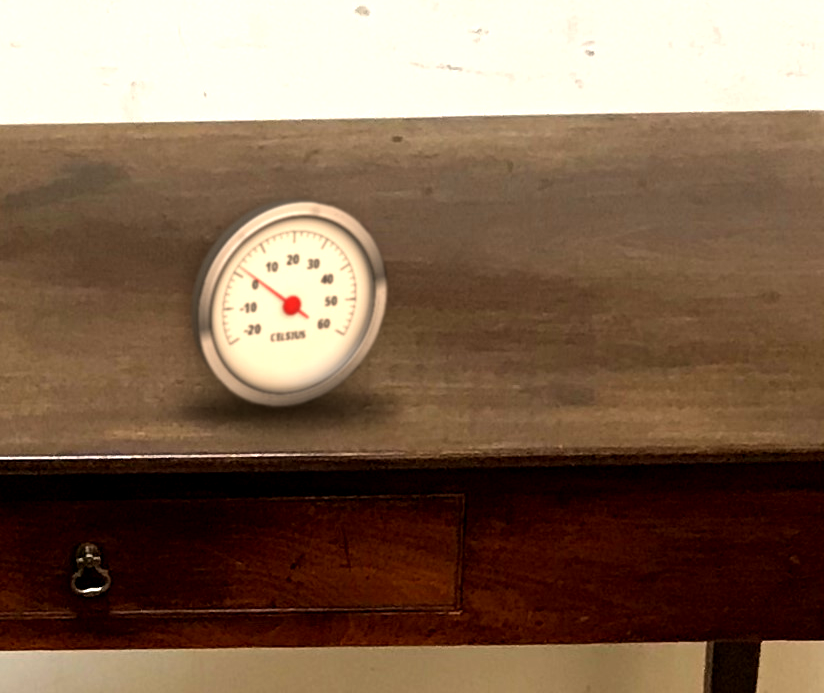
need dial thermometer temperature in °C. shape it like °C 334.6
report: °C 2
